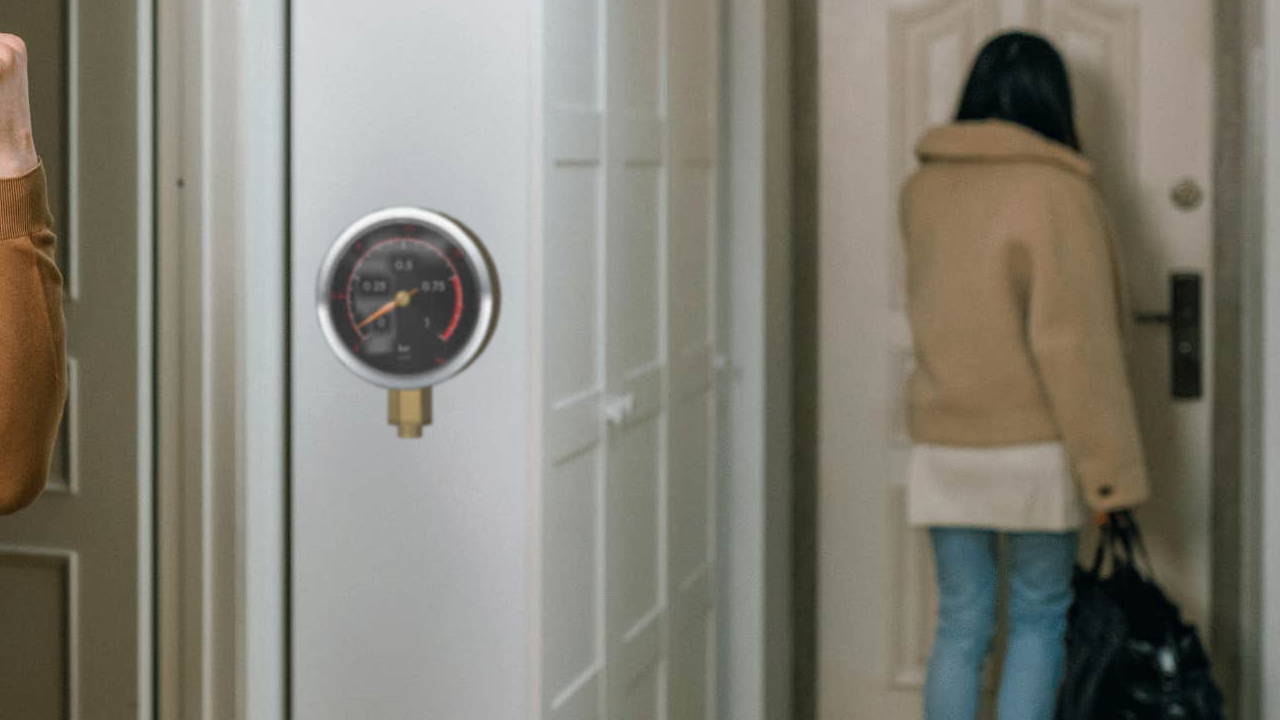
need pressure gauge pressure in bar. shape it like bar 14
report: bar 0.05
